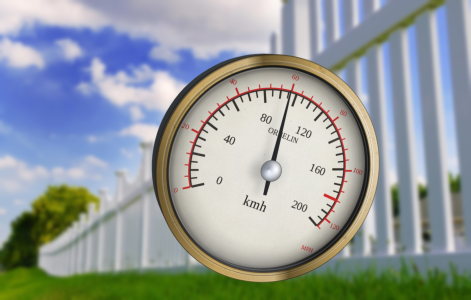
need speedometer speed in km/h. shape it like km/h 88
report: km/h 95
